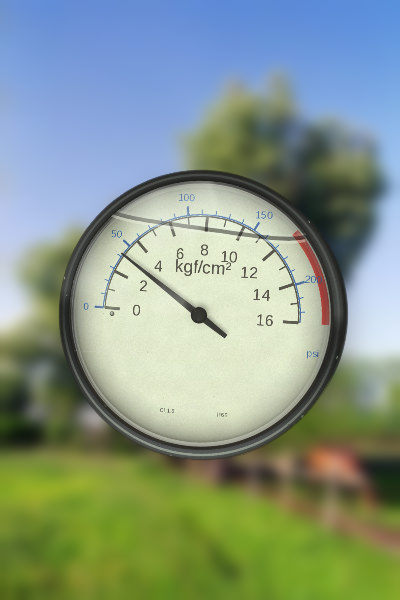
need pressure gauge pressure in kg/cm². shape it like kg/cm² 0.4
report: kg/cm² 3
